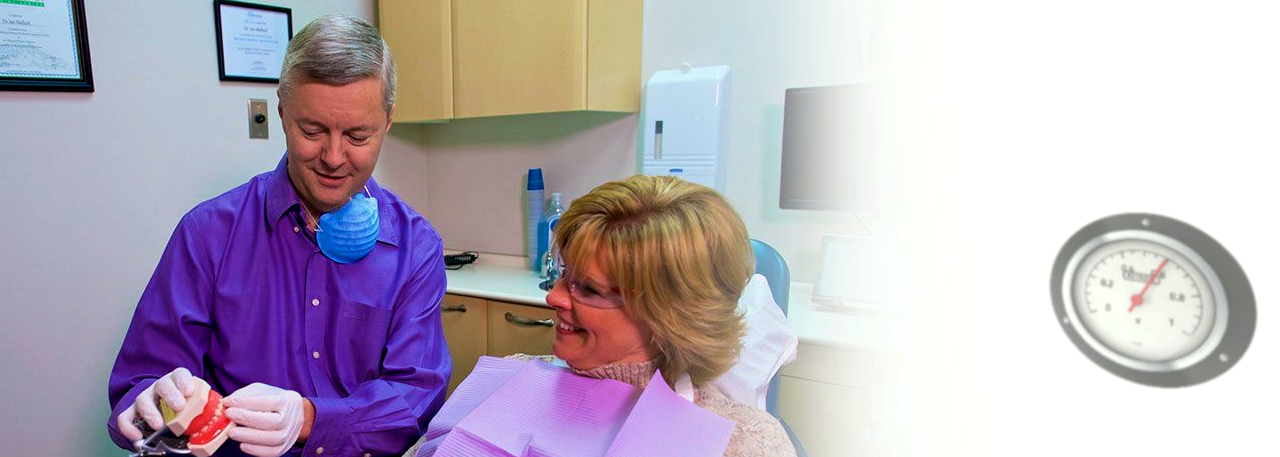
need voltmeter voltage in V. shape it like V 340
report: V 0.6
